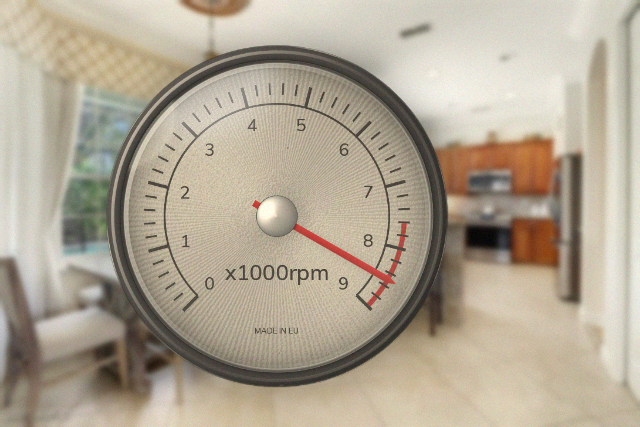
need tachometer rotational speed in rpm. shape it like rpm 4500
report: rpm 8500
